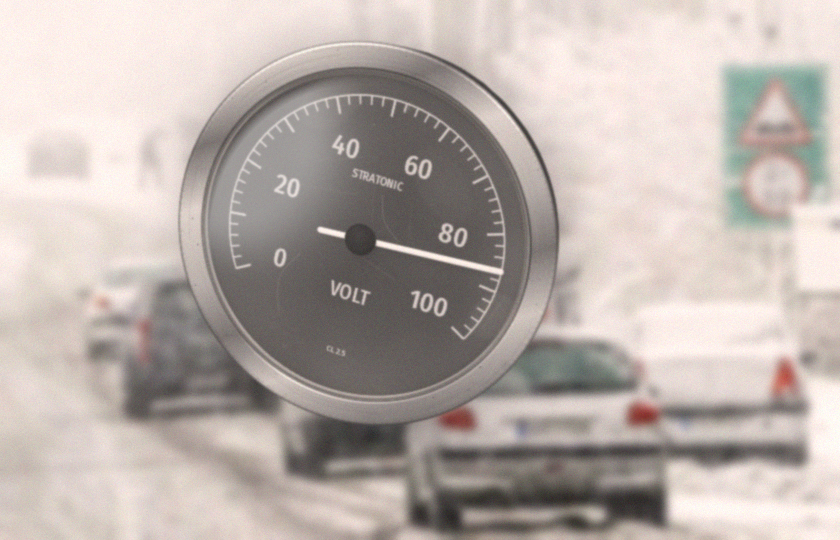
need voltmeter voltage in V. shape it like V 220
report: V 86
